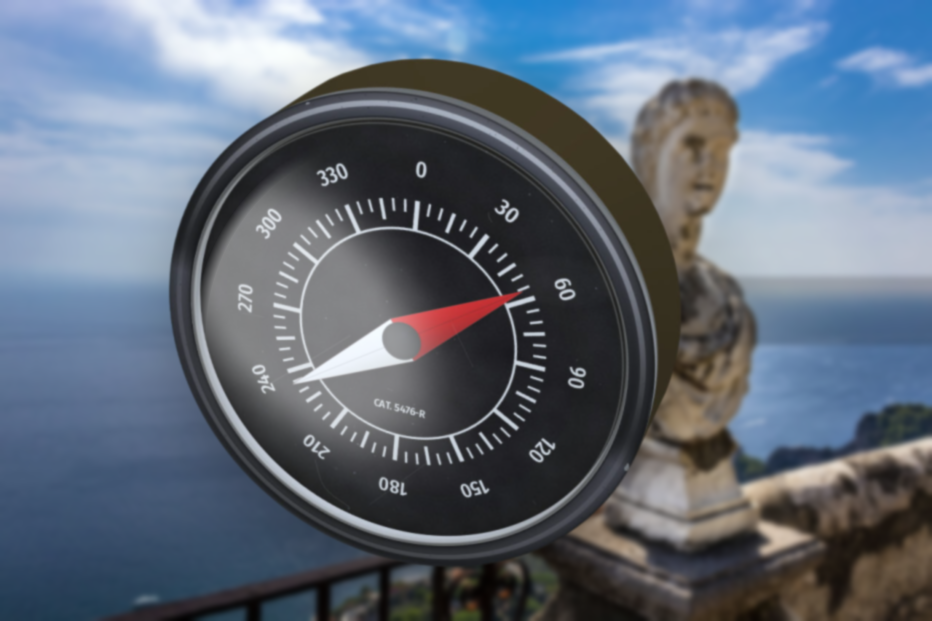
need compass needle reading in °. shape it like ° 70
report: ° 55
